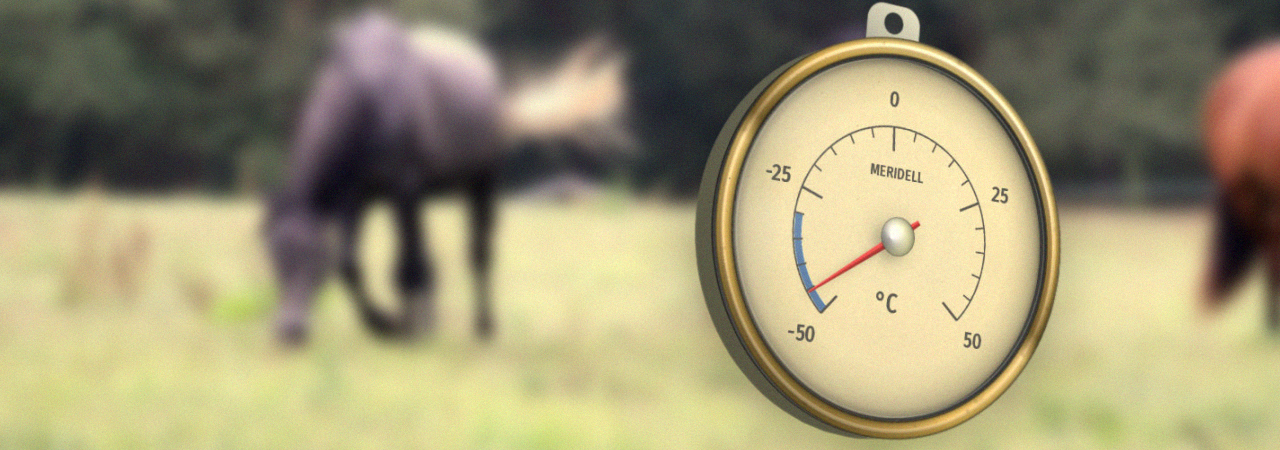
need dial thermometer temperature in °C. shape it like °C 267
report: °C -45
